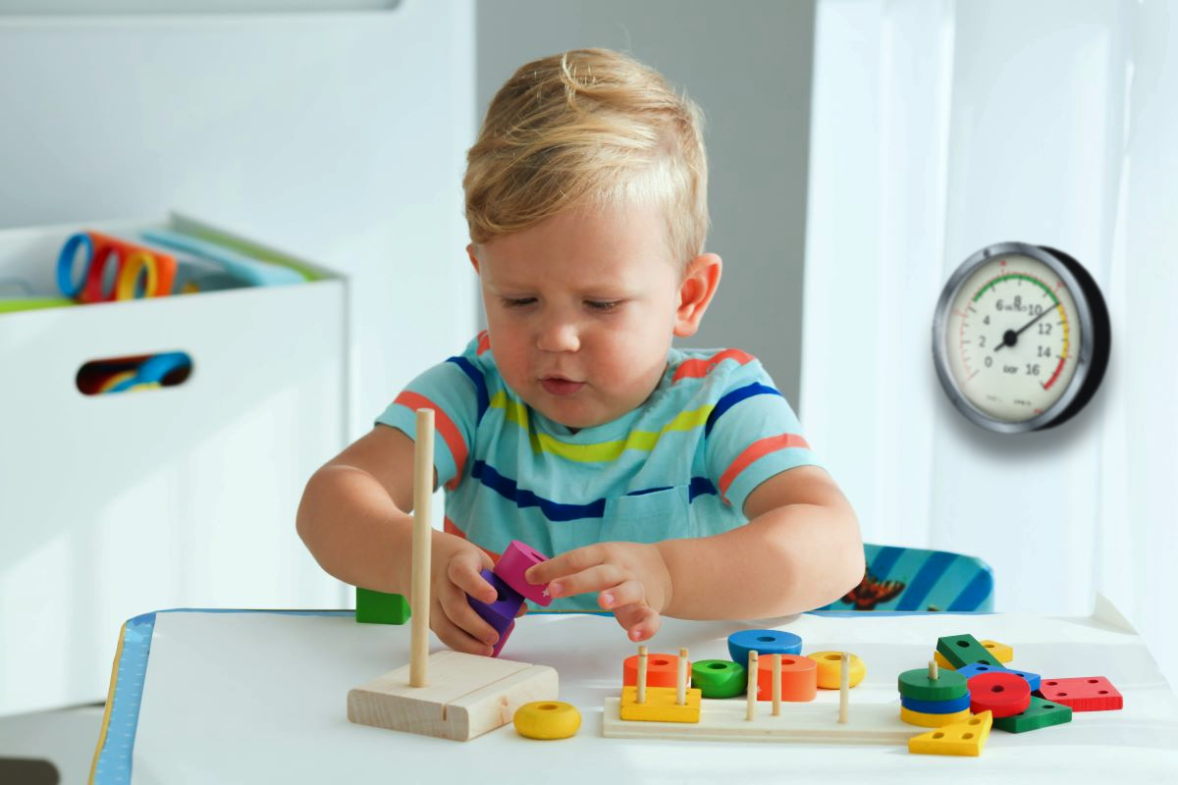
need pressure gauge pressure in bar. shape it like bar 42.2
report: bar 11
